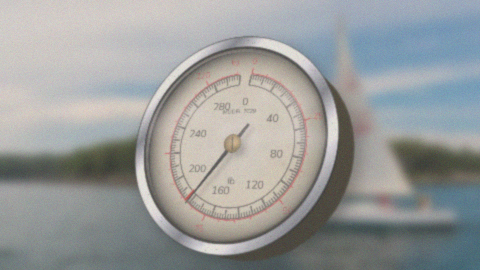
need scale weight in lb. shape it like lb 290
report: lb 180
